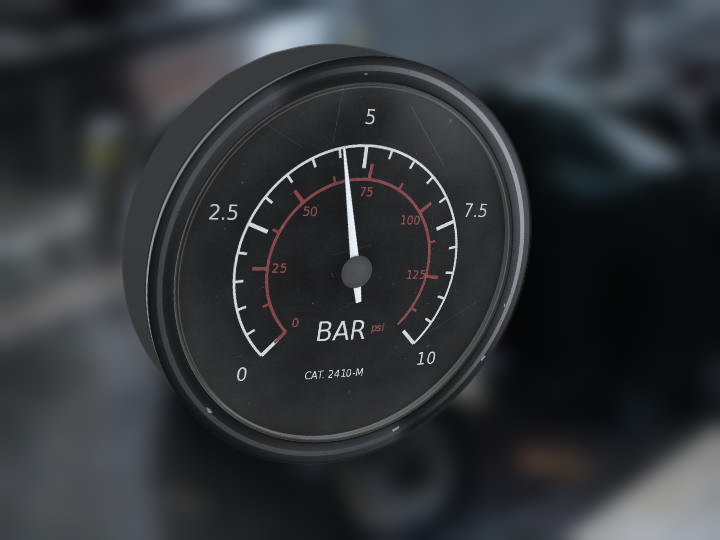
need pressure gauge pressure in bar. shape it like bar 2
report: bar 4.5
